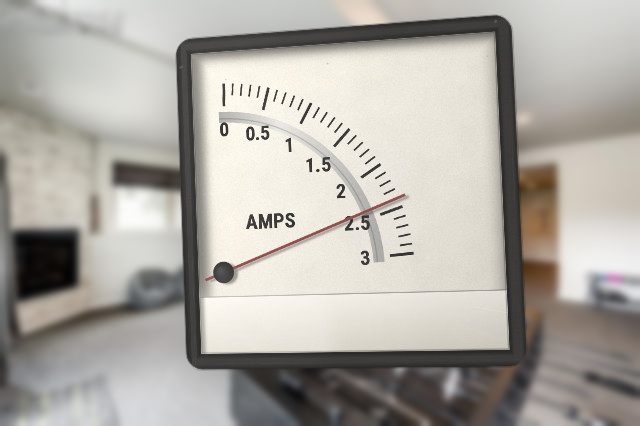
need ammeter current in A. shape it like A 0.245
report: A 2.4
